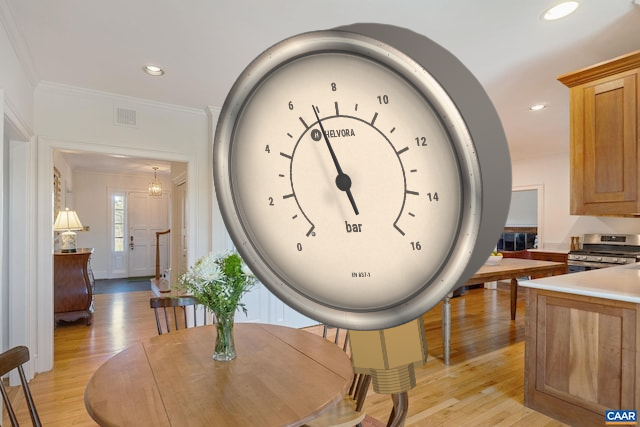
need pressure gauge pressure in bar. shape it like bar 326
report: bar 7
